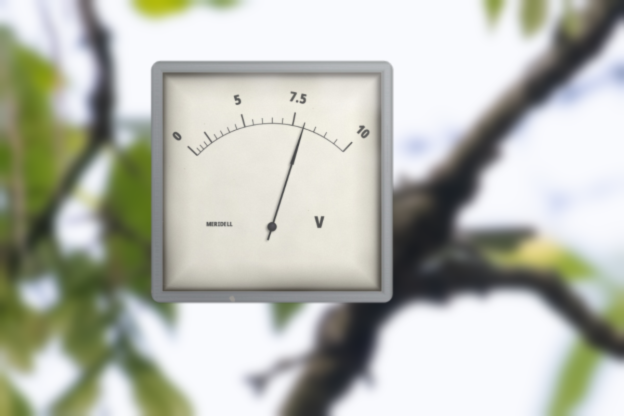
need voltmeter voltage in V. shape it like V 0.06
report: V 8
